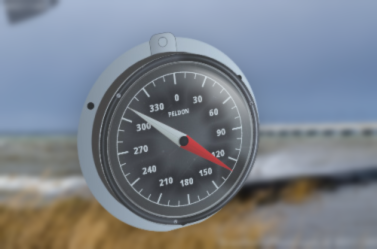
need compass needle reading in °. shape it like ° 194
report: ° 130
